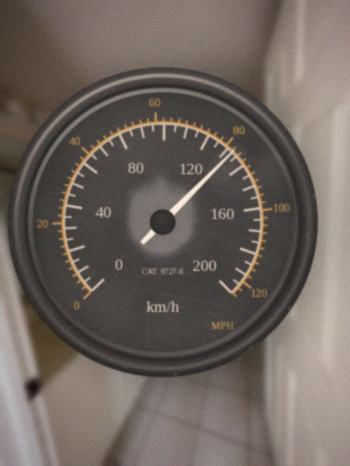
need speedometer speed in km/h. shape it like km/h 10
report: km/h 132.5
